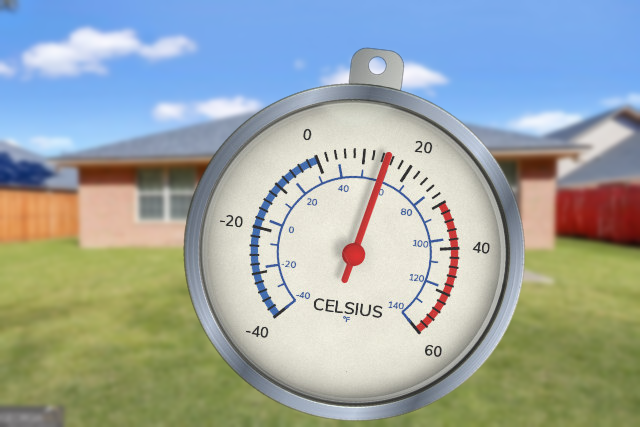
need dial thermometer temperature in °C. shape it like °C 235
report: °C 15
